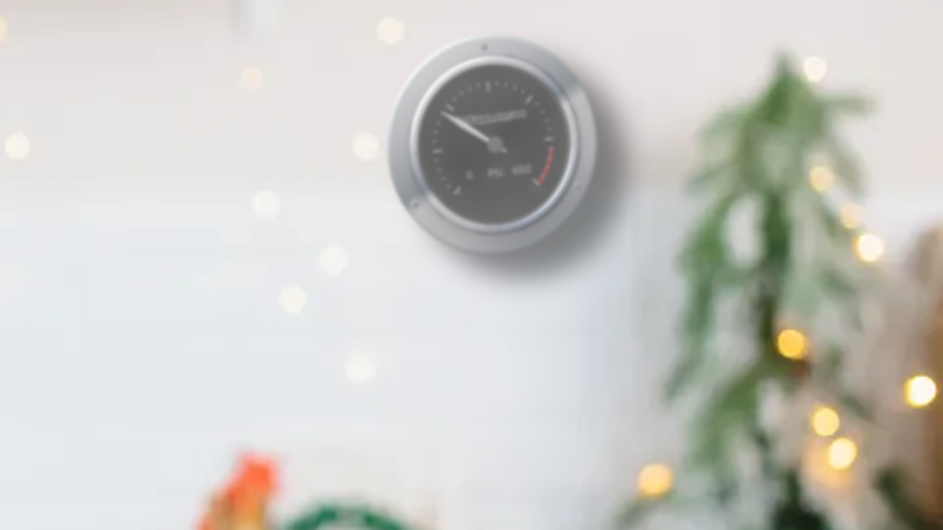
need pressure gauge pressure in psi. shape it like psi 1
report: psi 180
